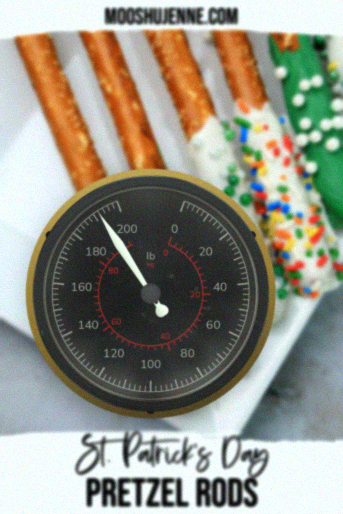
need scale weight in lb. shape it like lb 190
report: lb 192
